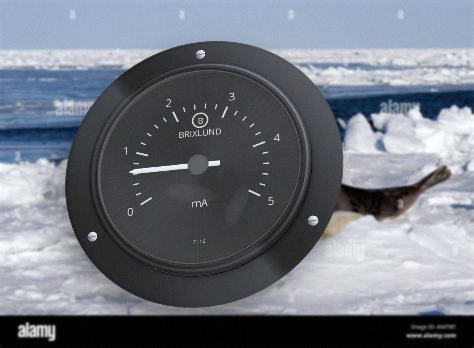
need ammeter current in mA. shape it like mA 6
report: mA 0.6
